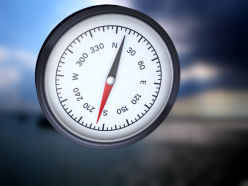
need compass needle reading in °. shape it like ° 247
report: ° 190
